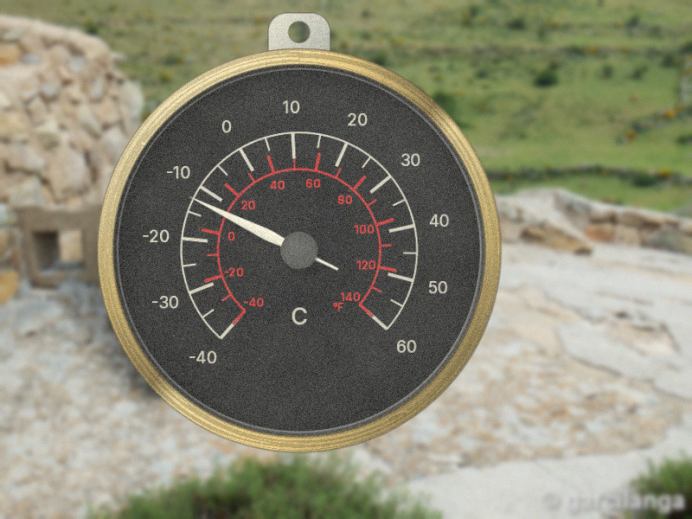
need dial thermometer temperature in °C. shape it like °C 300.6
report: °C -12.5
